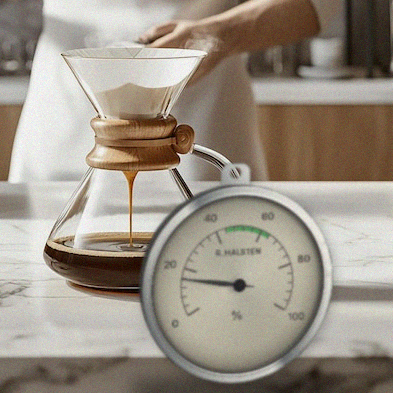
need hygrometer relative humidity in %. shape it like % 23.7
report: % 16
